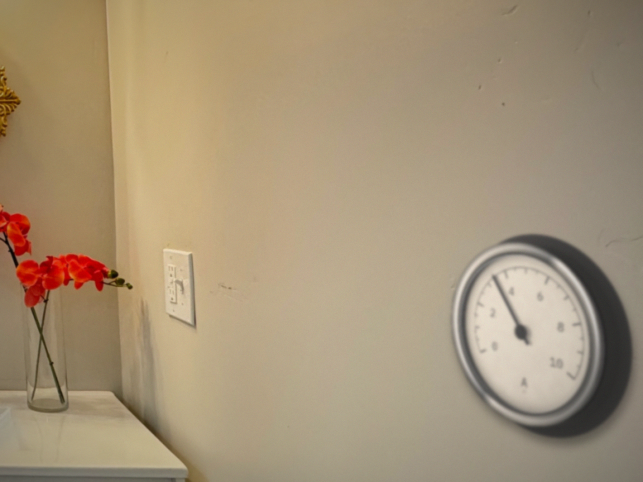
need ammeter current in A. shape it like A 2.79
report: A 3.5
